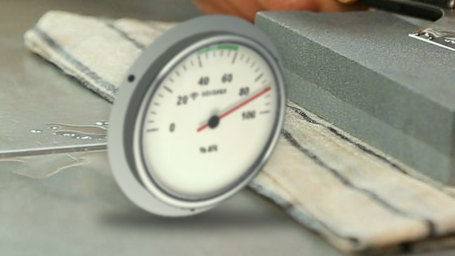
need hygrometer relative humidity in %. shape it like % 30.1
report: % 88
